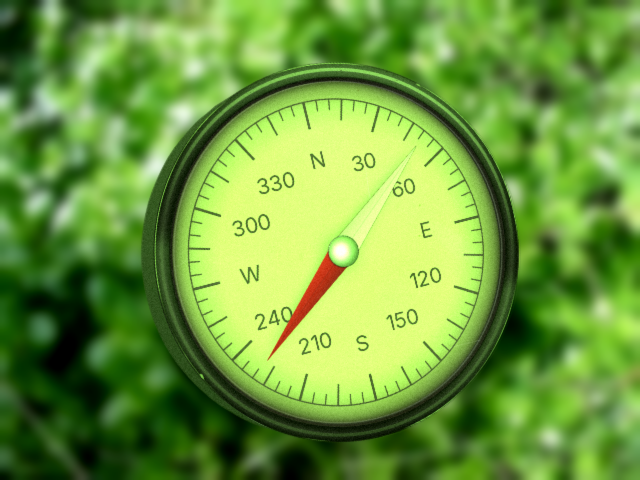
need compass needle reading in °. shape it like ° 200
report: ° 230
